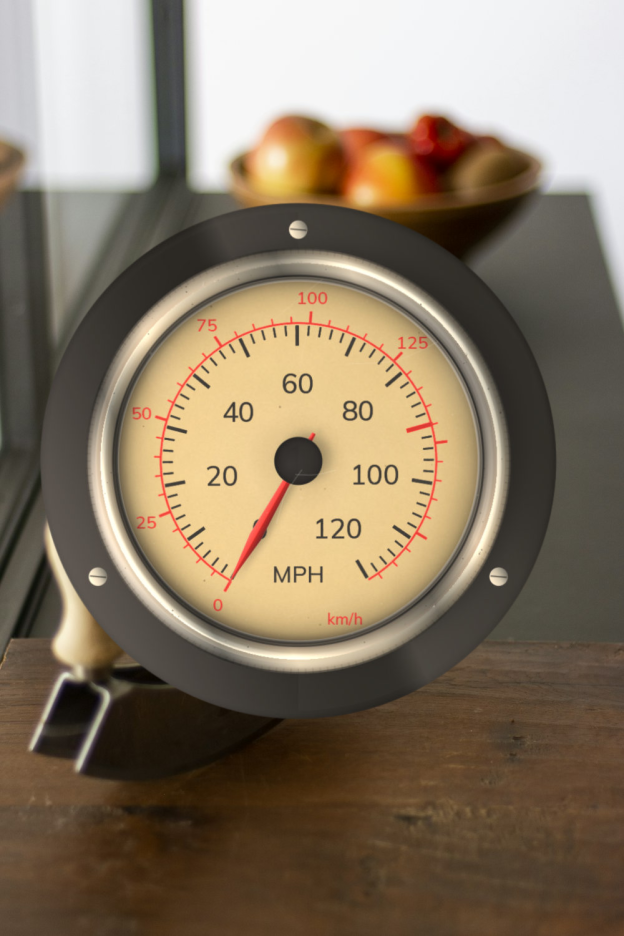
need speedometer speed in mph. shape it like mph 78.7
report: mph 0
